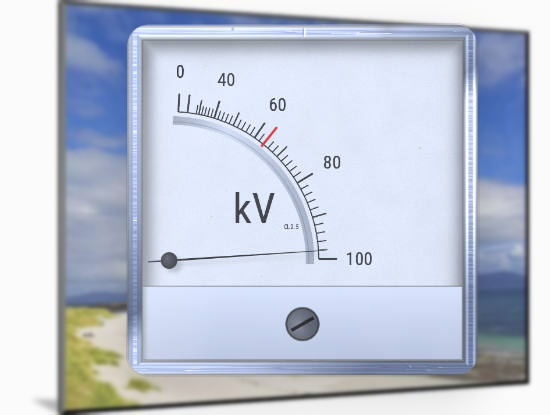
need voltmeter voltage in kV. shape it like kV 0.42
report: kV 98
